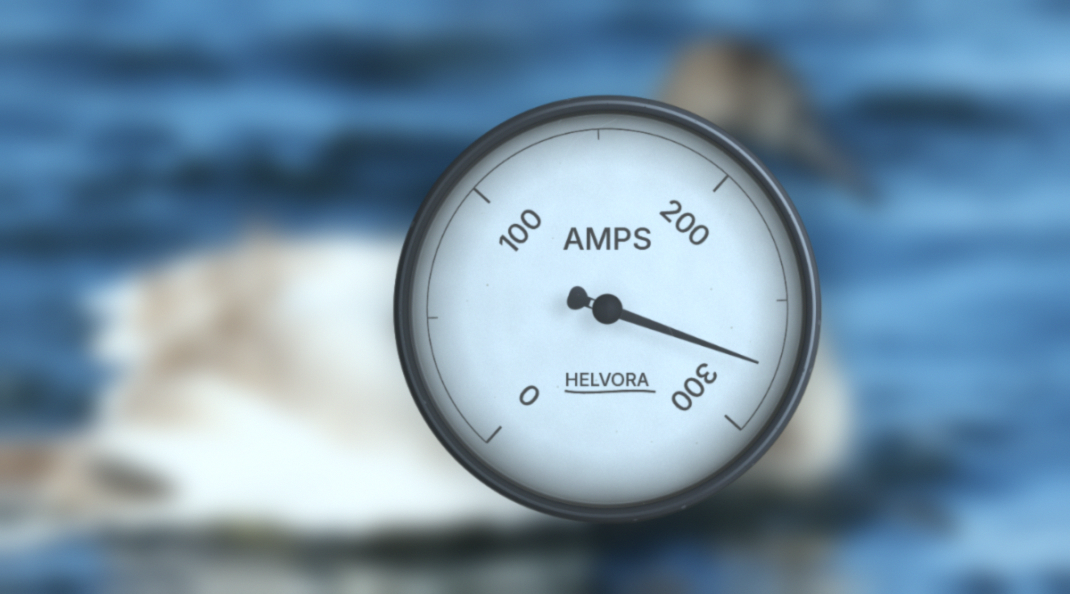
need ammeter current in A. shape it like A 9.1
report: A 275
